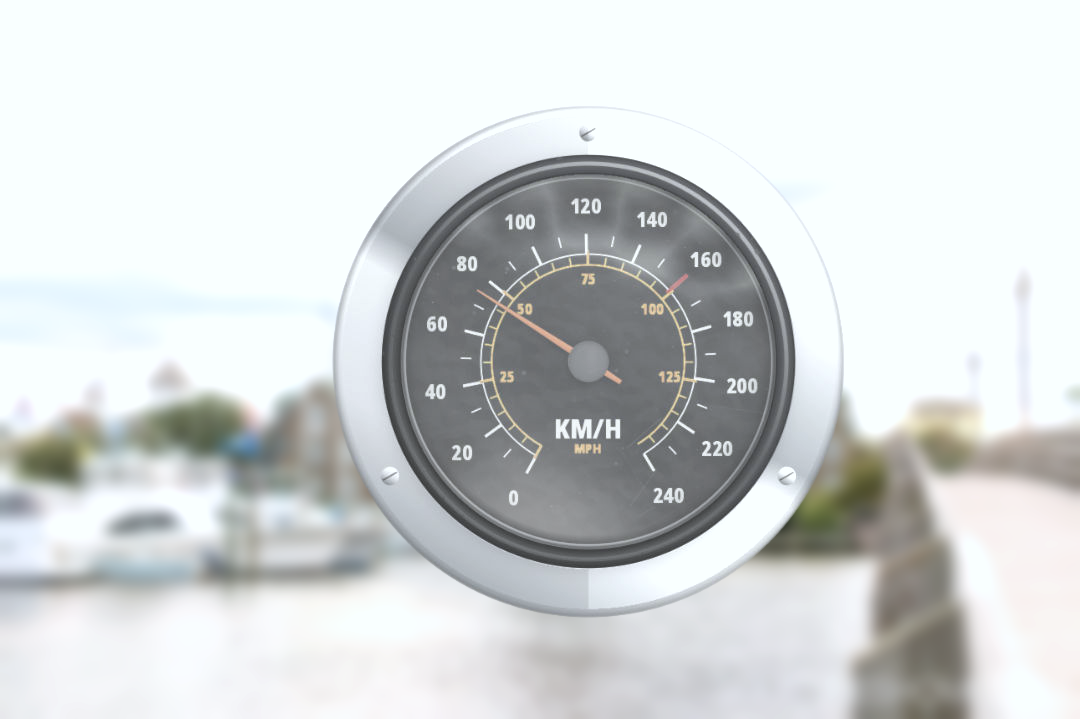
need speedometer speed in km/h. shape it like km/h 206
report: km/h 75
